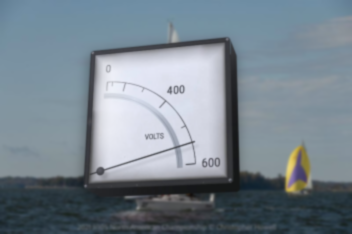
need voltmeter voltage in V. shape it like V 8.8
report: V 550
